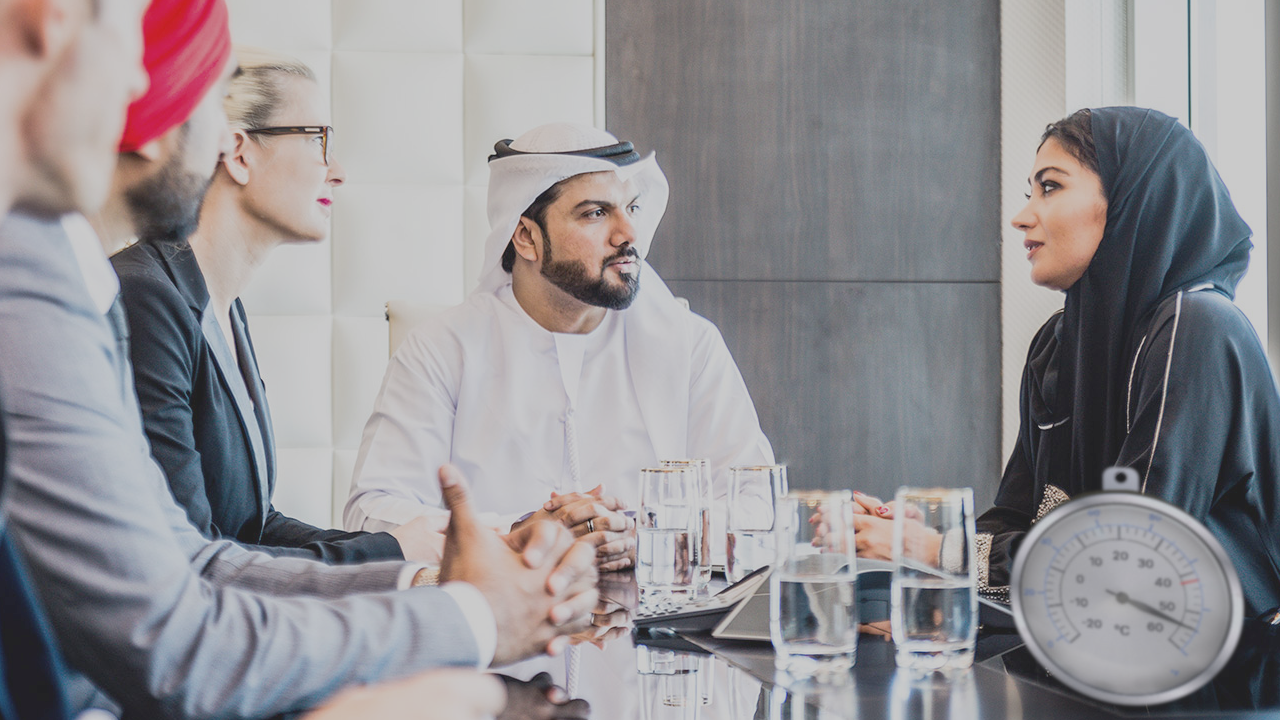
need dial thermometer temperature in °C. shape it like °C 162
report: °C 54
